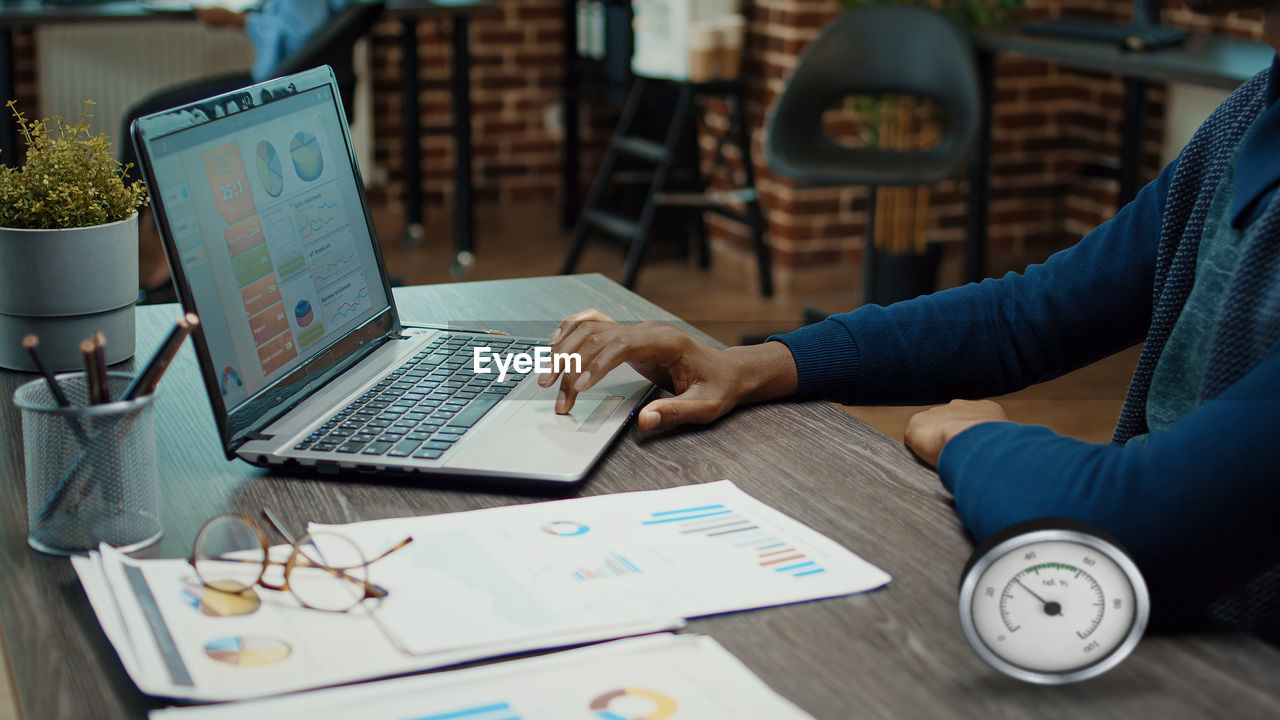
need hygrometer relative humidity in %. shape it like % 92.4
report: % 30
